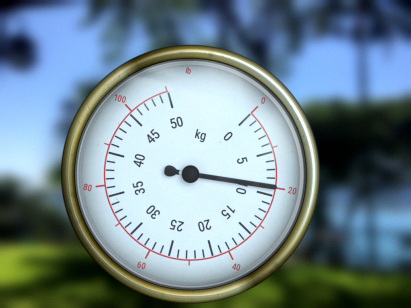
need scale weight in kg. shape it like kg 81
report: kg 9
